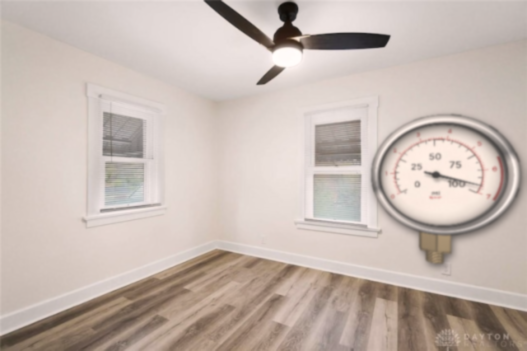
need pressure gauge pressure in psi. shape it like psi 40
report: psi 95
